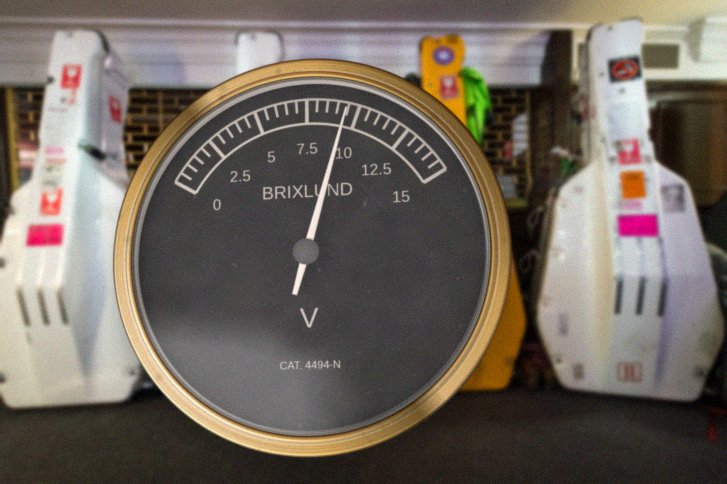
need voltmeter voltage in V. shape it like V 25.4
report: V 9.5
